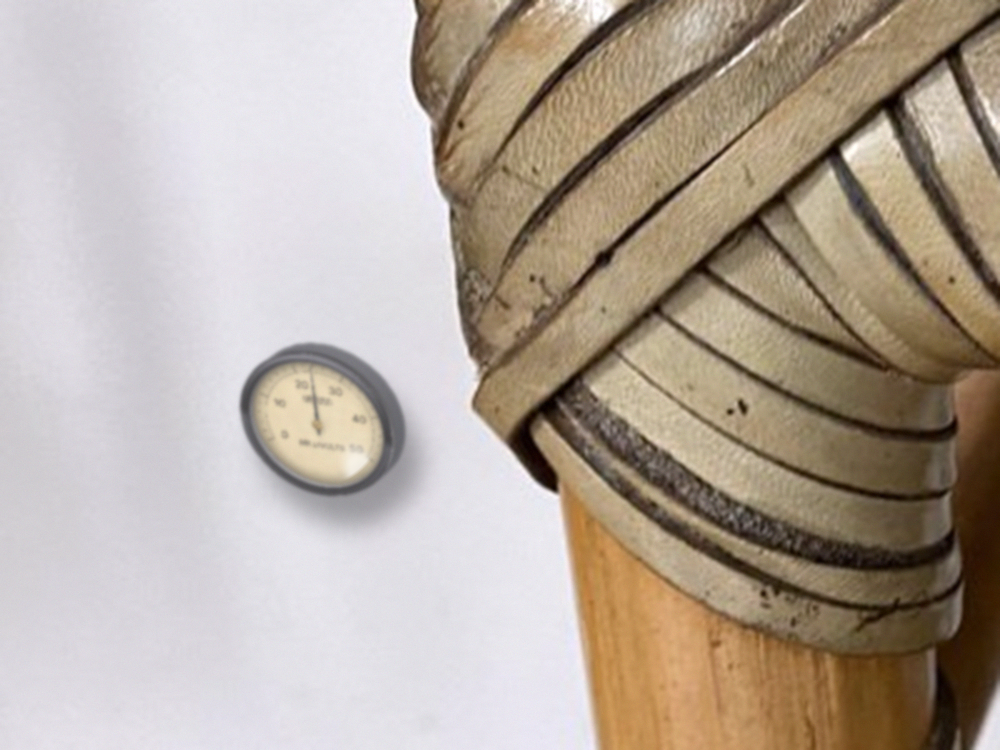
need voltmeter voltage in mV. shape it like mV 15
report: mV 24
